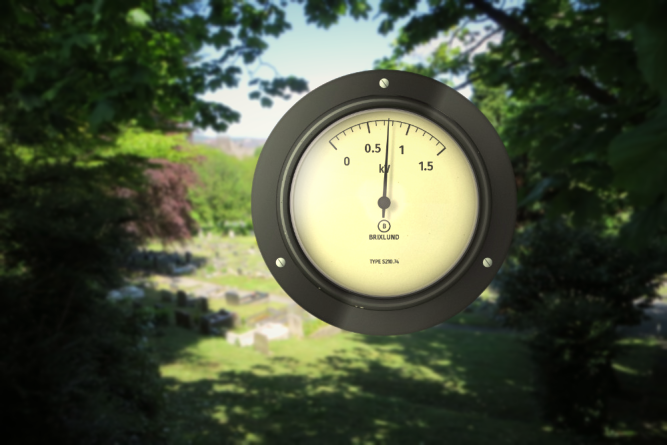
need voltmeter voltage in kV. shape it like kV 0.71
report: kV 0.75
